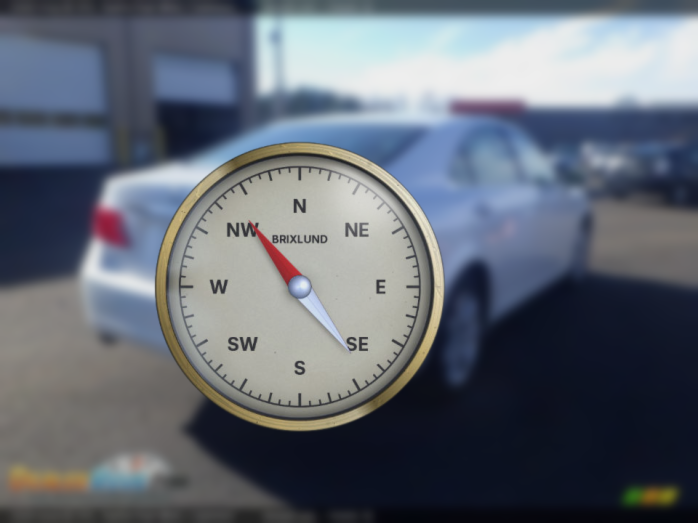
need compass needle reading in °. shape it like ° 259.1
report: ° 322.5
